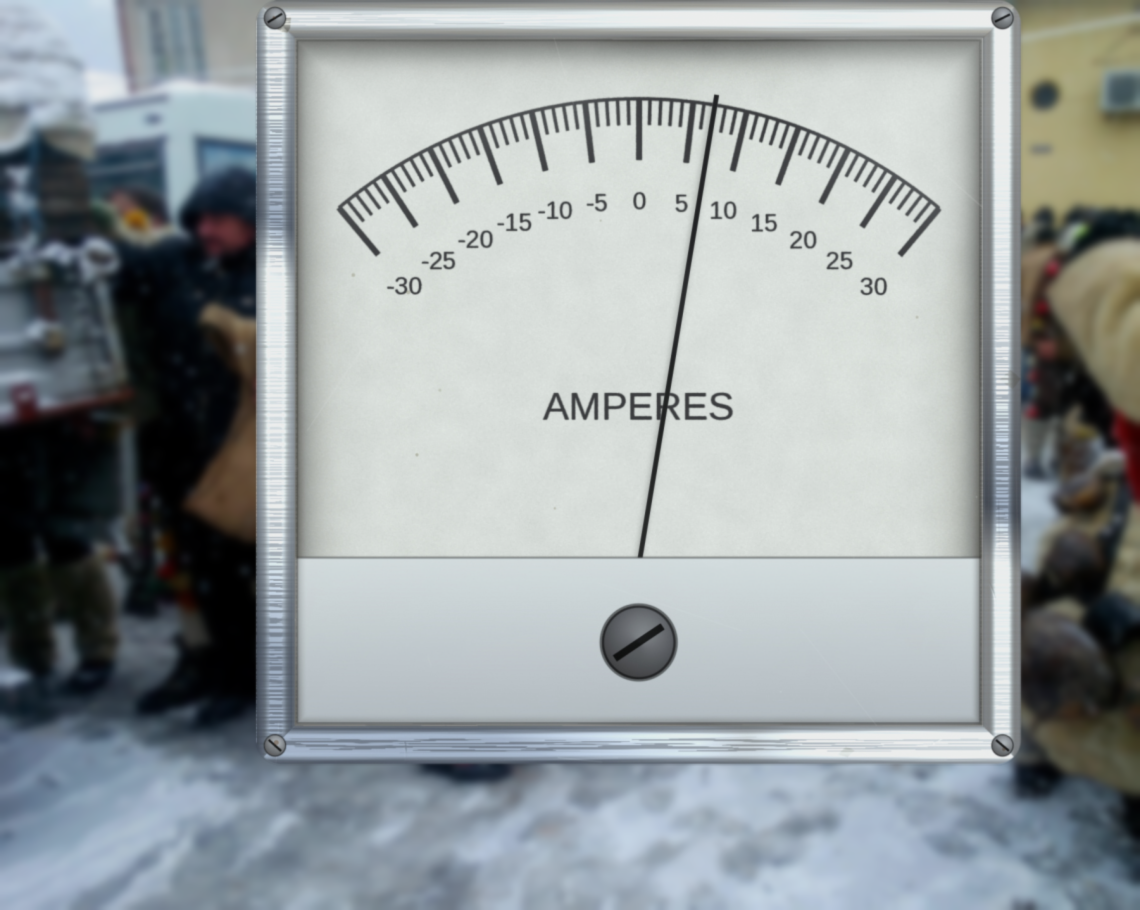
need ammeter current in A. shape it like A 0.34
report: A 7
